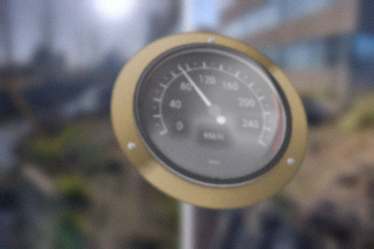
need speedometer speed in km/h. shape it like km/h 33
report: km/h 90
